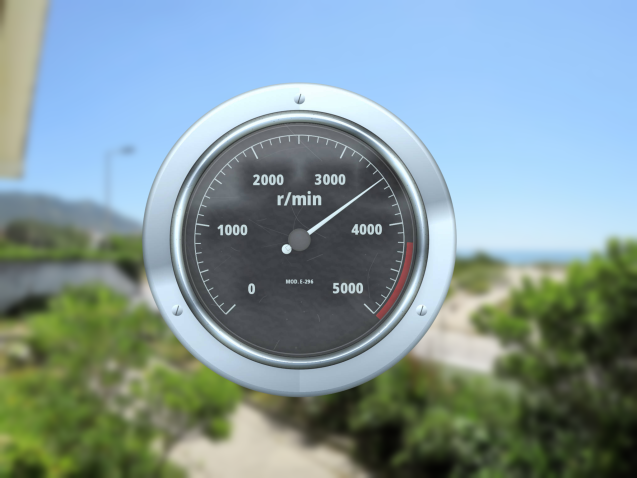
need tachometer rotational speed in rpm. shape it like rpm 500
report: rpm 3500
